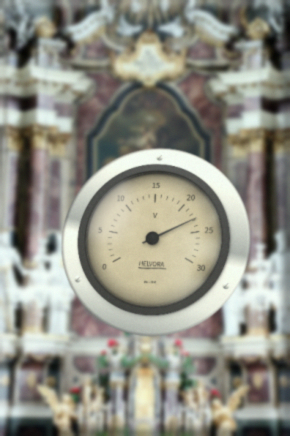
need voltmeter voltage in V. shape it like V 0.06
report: V 23
